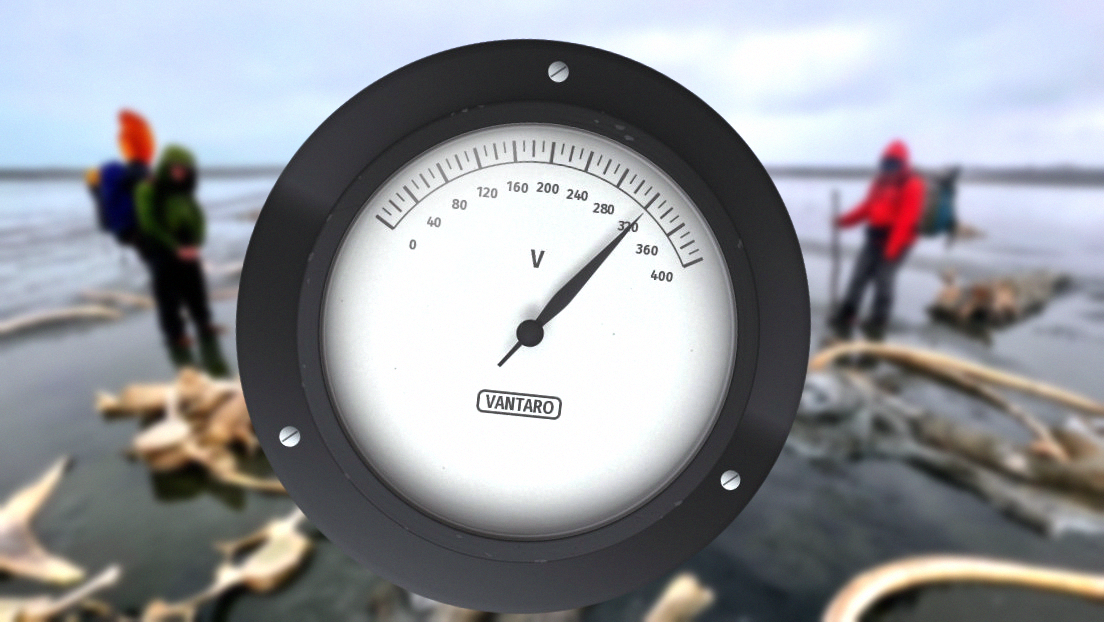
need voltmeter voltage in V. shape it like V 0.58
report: V 320
